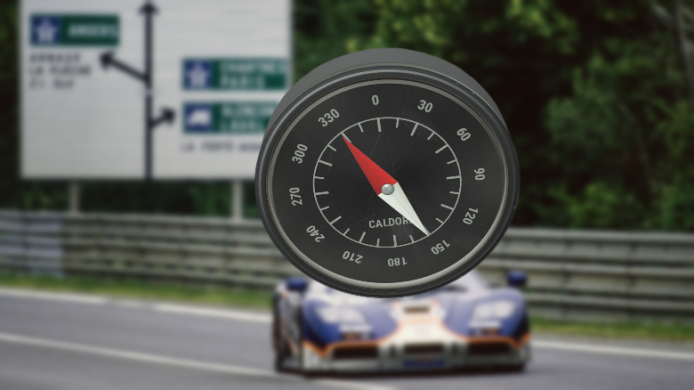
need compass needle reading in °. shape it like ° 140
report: ° 330
